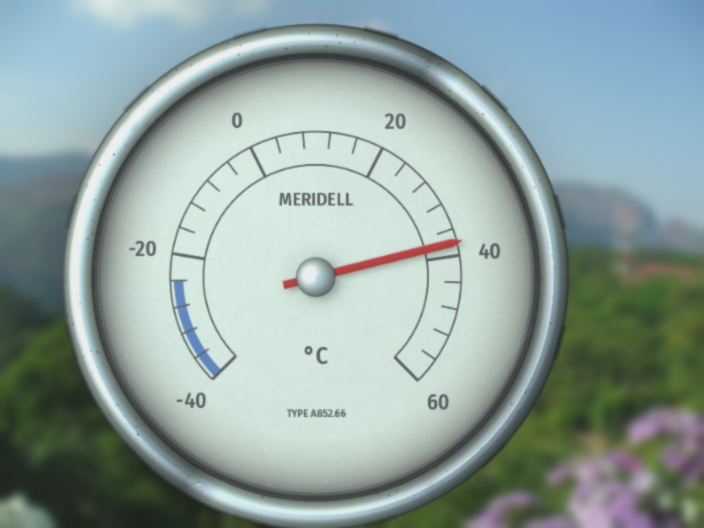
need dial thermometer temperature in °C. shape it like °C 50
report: °C 38
